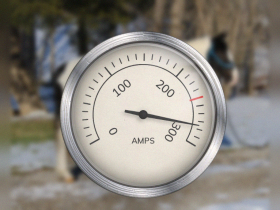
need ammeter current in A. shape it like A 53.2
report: A 275
